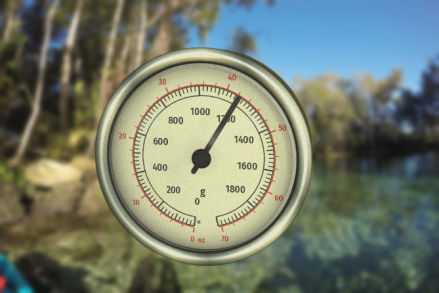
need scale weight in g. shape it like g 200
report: g 1200
